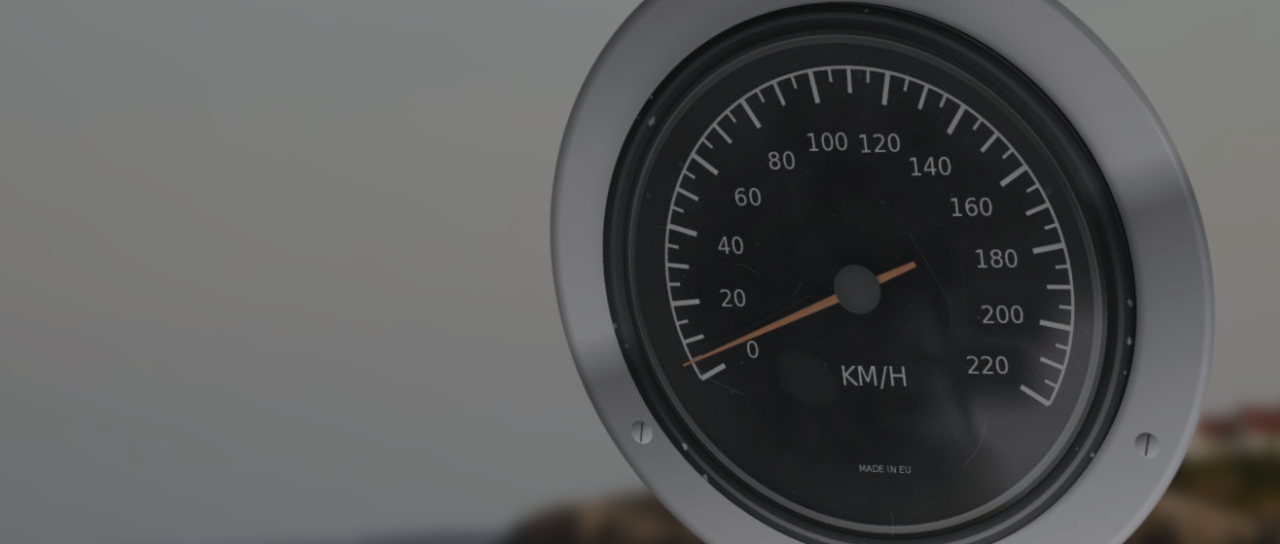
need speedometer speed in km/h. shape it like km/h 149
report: km/h 5
